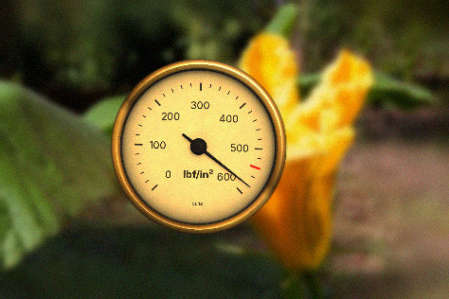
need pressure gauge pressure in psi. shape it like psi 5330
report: psi 580
